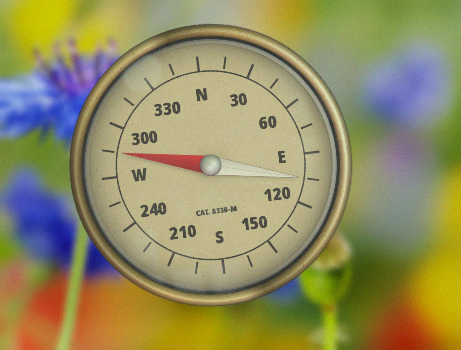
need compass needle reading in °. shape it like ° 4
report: ° 285
